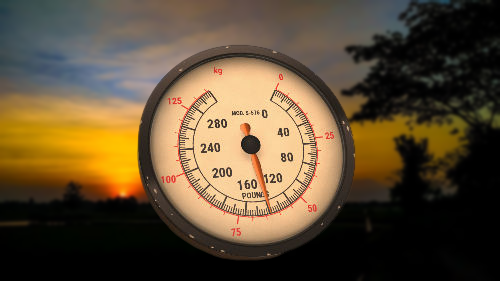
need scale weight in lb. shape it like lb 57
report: lb 140
